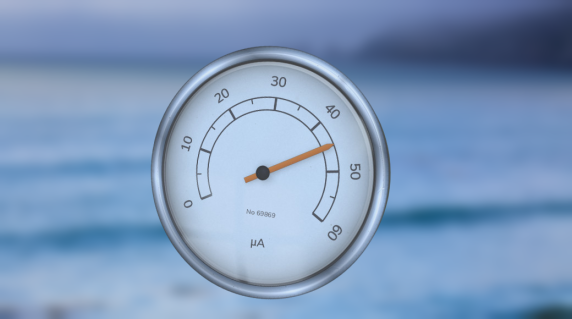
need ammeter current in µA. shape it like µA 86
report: µA 45
